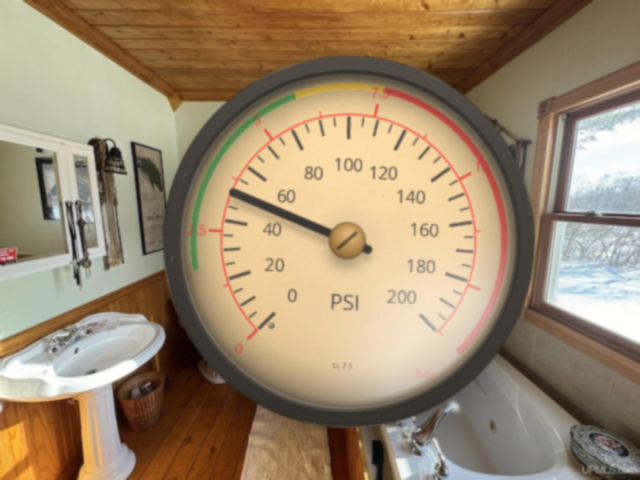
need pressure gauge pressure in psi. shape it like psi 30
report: psi 50
